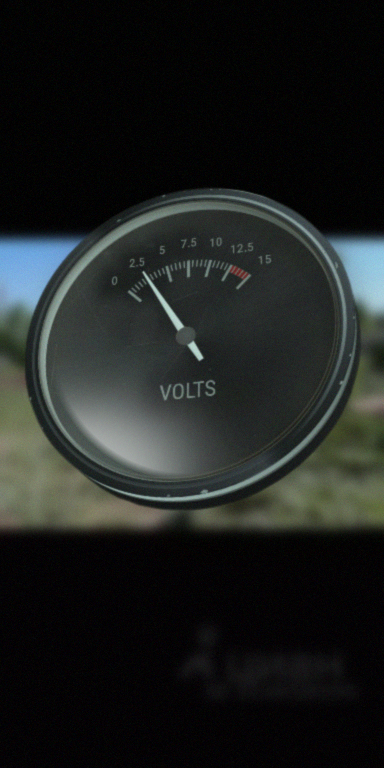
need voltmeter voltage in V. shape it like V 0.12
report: V 2.5
